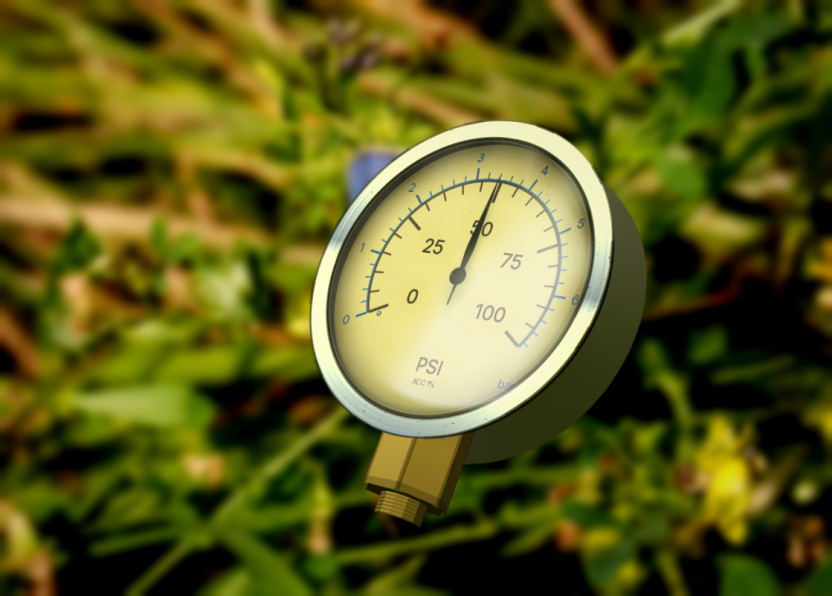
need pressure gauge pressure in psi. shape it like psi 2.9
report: psi 50
